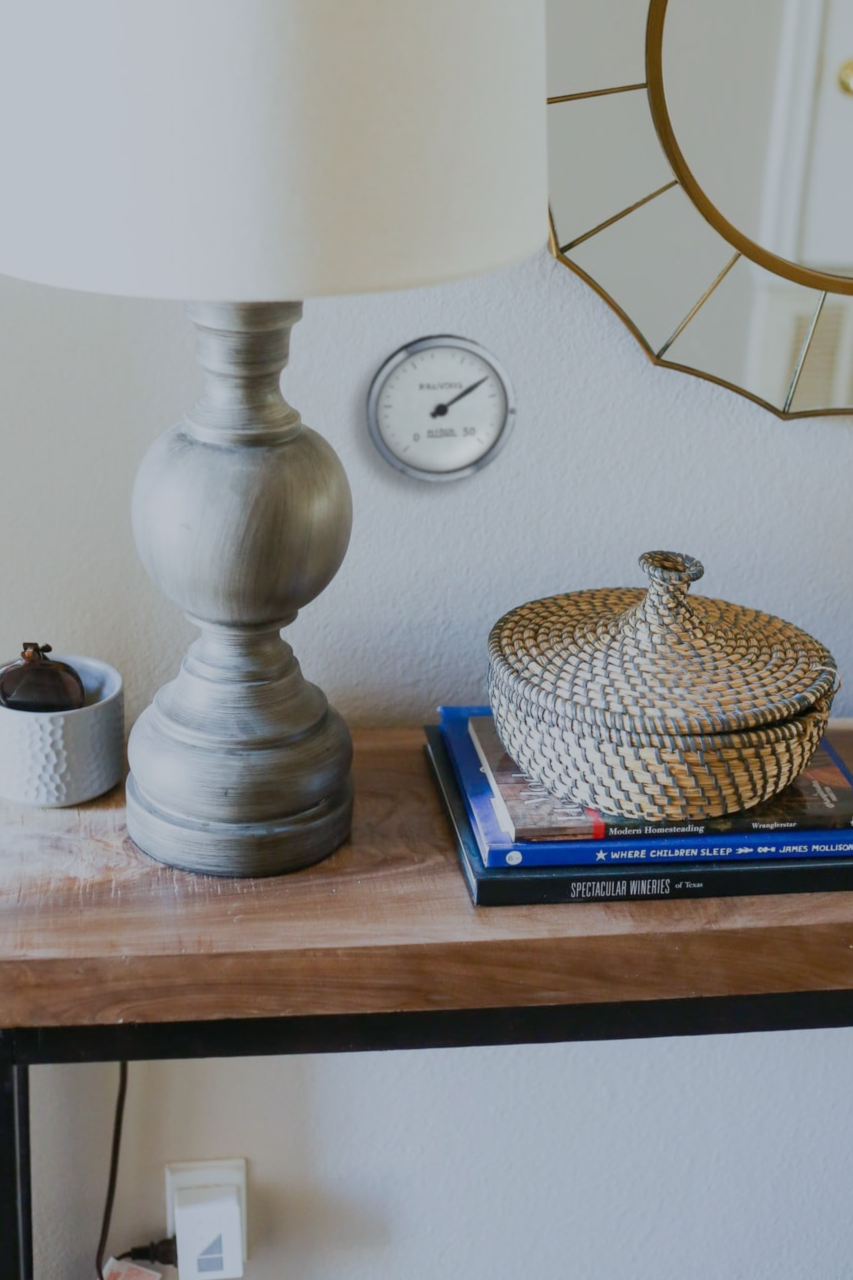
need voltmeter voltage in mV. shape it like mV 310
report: mV 36
